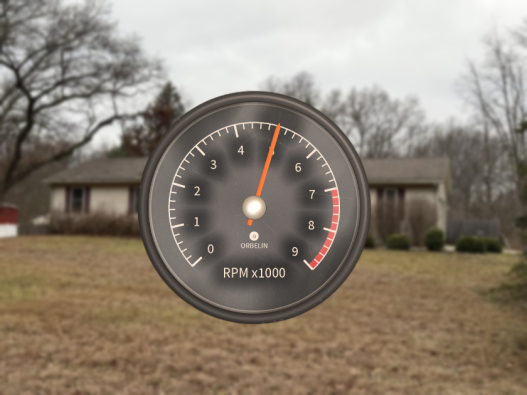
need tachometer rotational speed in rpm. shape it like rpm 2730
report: rpm 5000
